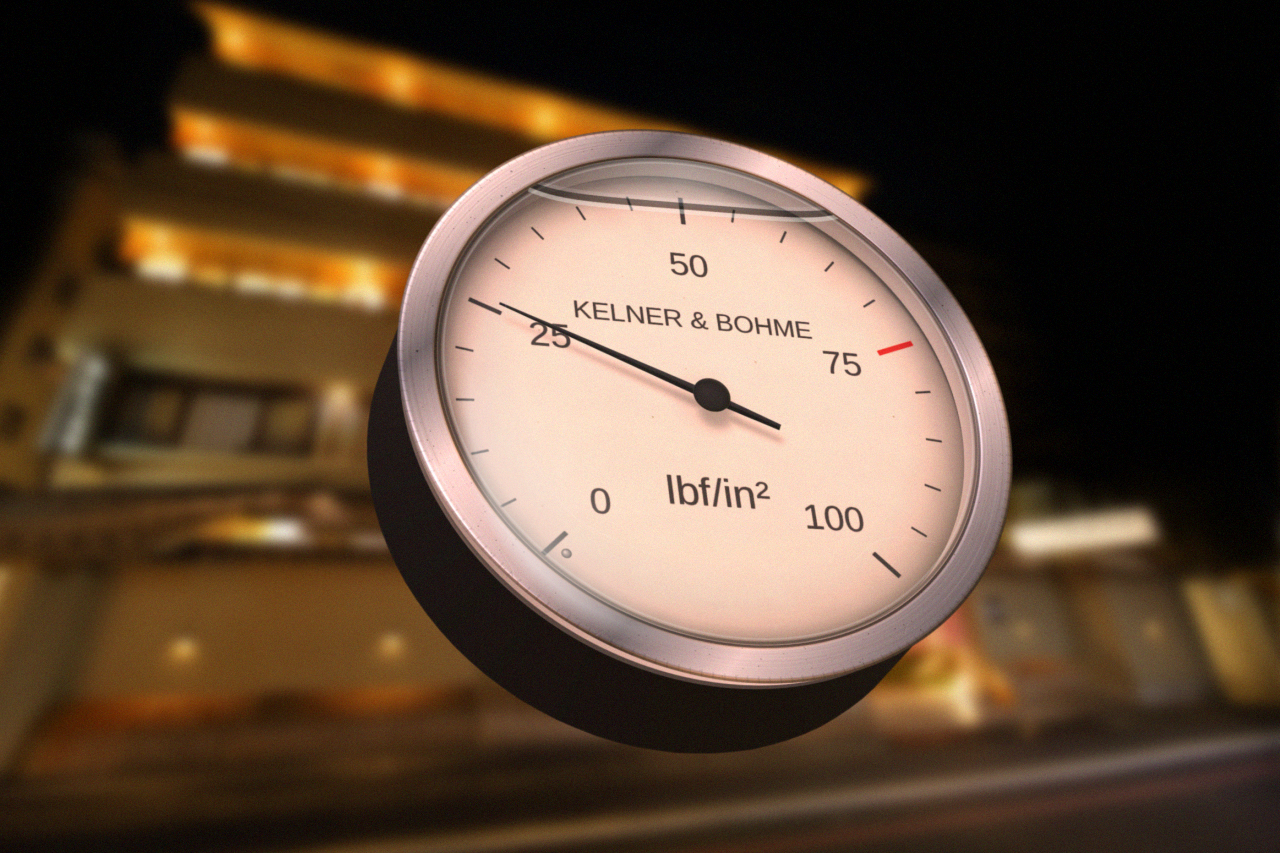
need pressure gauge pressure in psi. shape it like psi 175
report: psi 25
